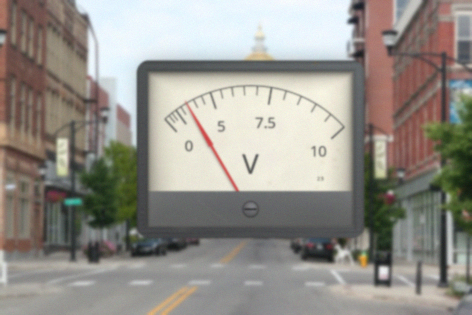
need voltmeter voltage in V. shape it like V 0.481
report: V 3.5
